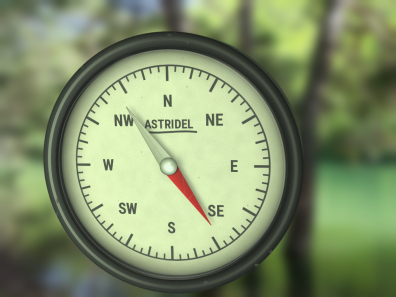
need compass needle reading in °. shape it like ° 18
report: ° 145
